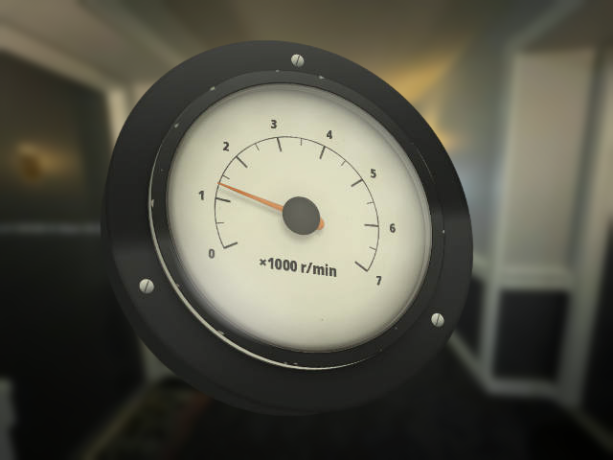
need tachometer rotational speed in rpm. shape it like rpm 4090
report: rpm 1250
